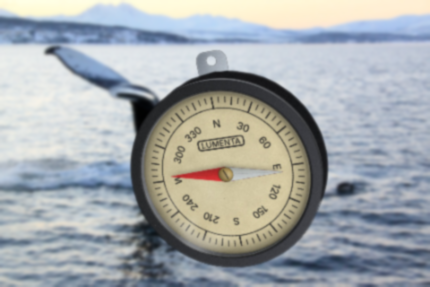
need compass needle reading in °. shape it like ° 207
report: ° 275
